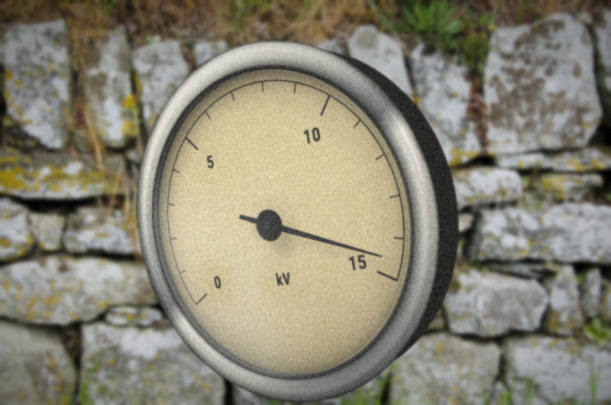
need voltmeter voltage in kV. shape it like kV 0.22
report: kV 14.5
